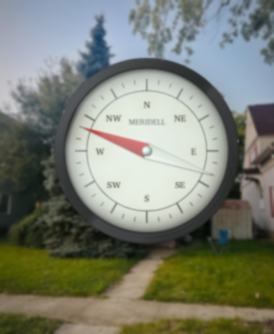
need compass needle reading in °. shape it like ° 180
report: ° 290
